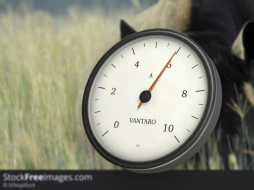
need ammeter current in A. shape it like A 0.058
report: A 6
